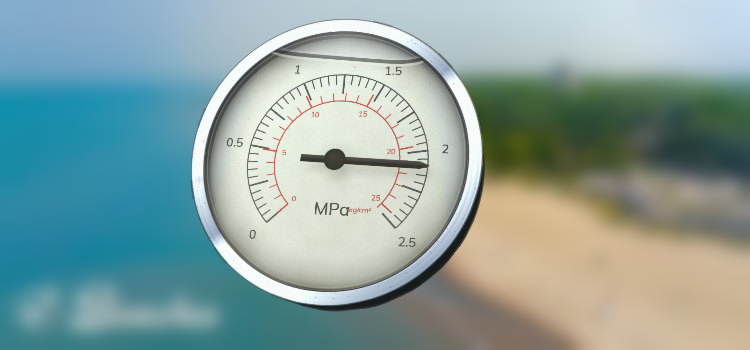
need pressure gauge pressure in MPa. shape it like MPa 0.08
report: MPa 2.1
